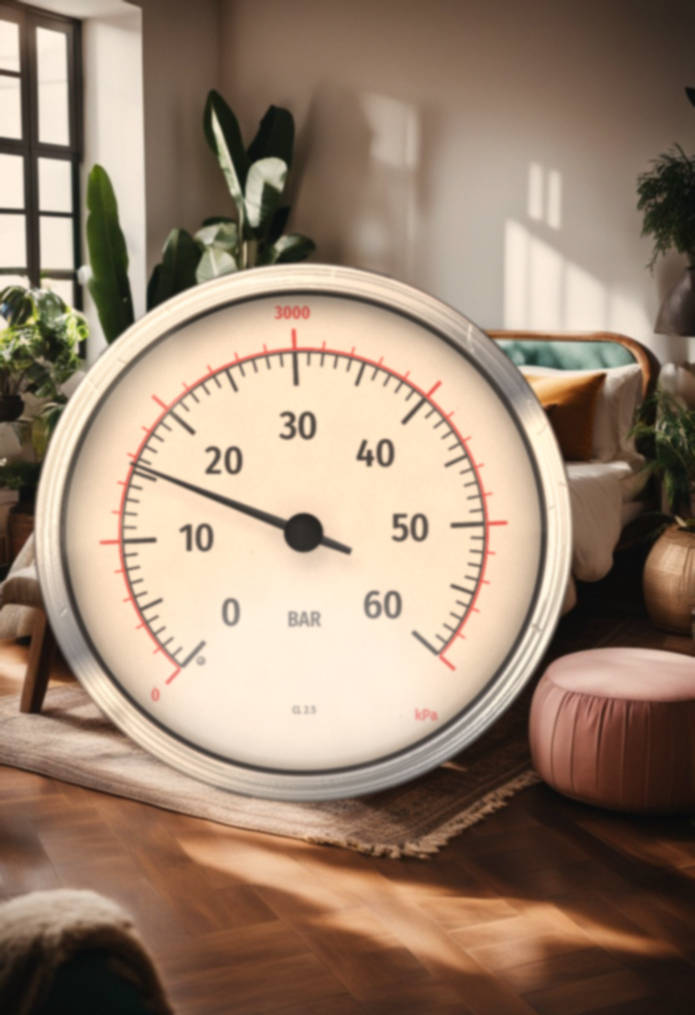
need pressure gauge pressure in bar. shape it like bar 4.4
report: bar 15.5
